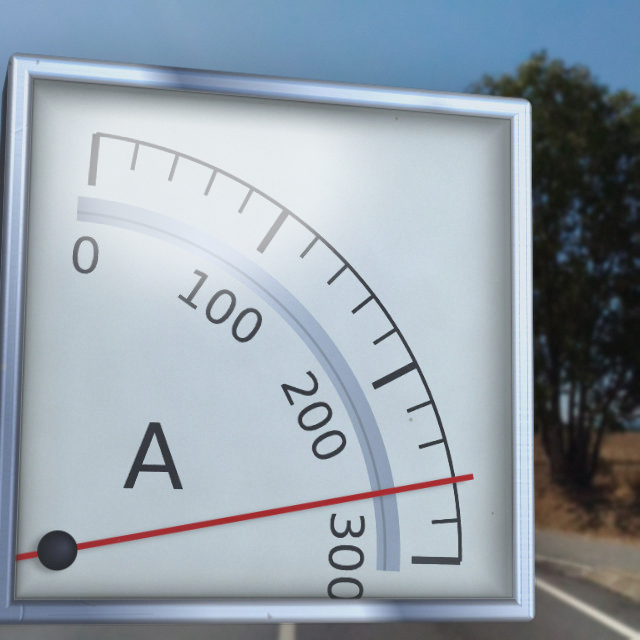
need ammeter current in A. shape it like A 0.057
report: A 260
